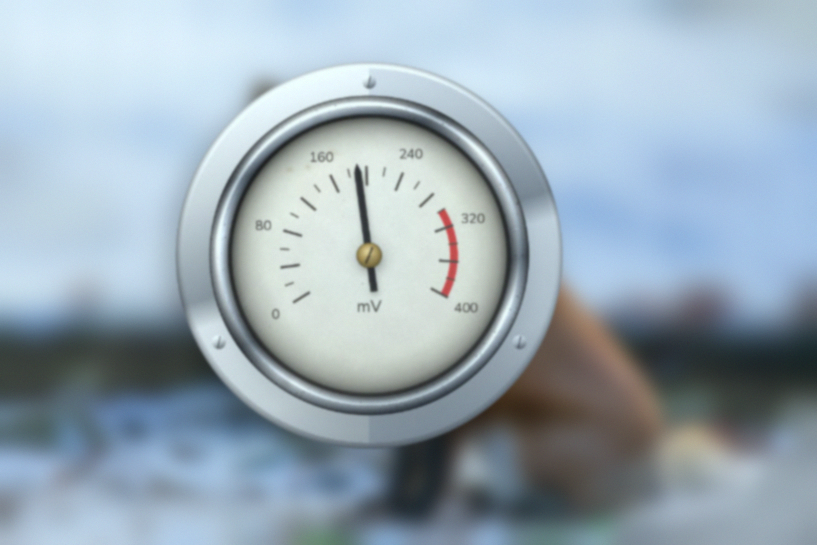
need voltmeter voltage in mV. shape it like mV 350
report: mV 190
